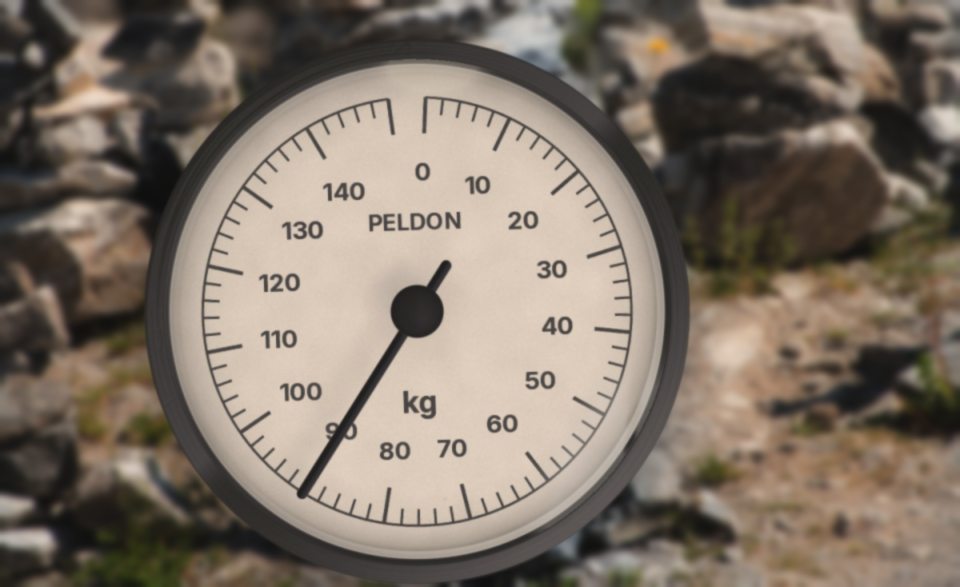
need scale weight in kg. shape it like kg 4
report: kg 90
